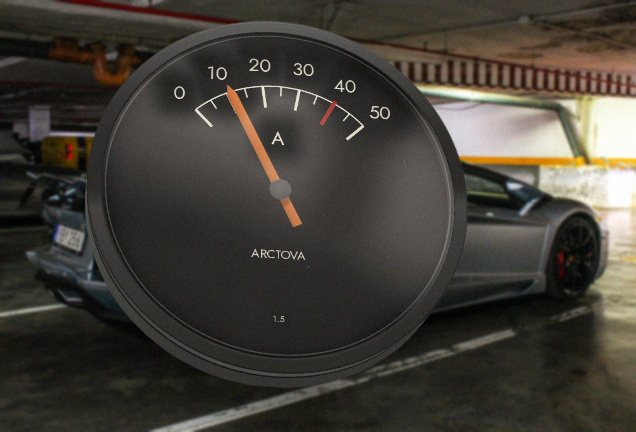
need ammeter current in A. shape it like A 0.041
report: A 10
